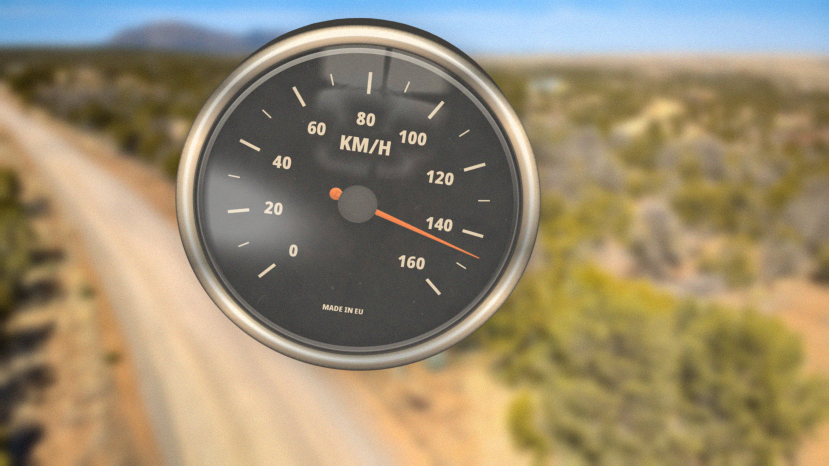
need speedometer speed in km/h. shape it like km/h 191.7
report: km/h 145
